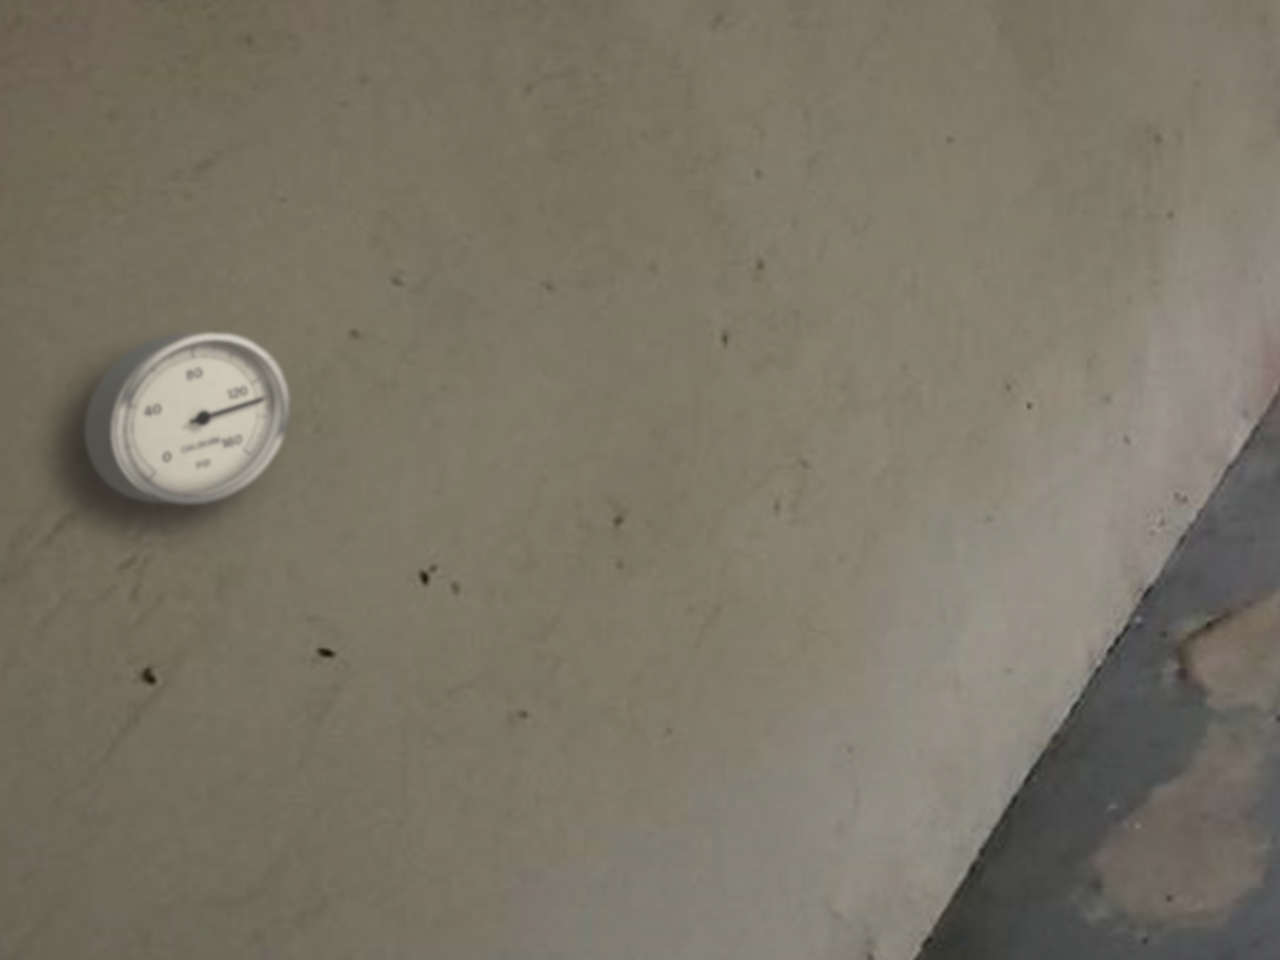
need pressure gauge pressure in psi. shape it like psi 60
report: psi 130
